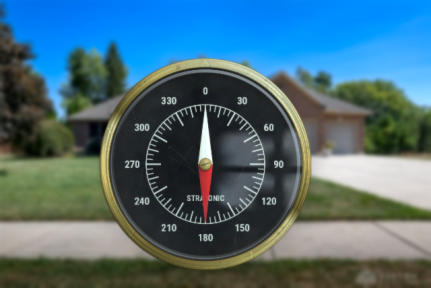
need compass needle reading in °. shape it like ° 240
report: ° 180
